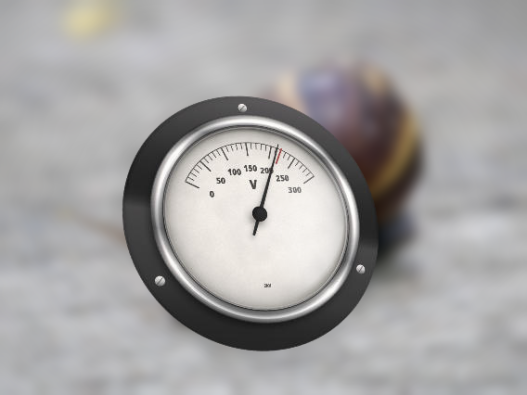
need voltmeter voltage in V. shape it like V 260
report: V 210
